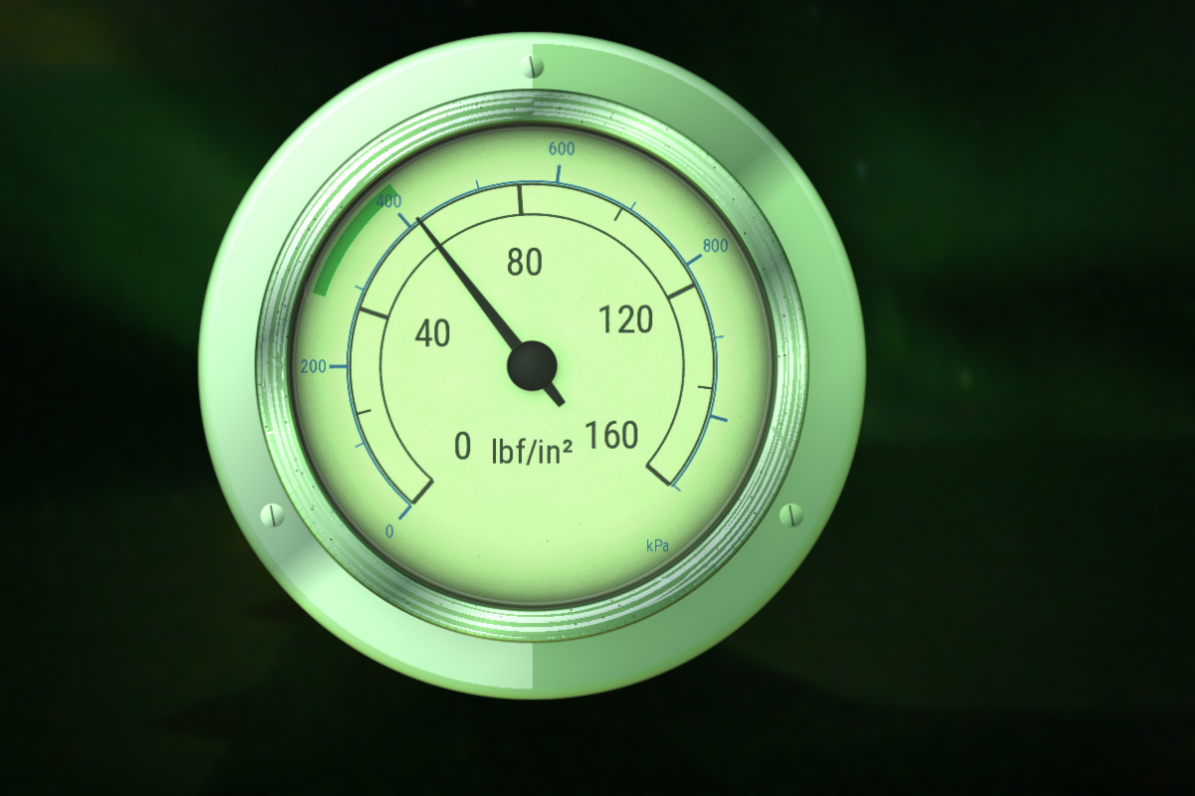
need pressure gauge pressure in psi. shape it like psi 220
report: psi 60
